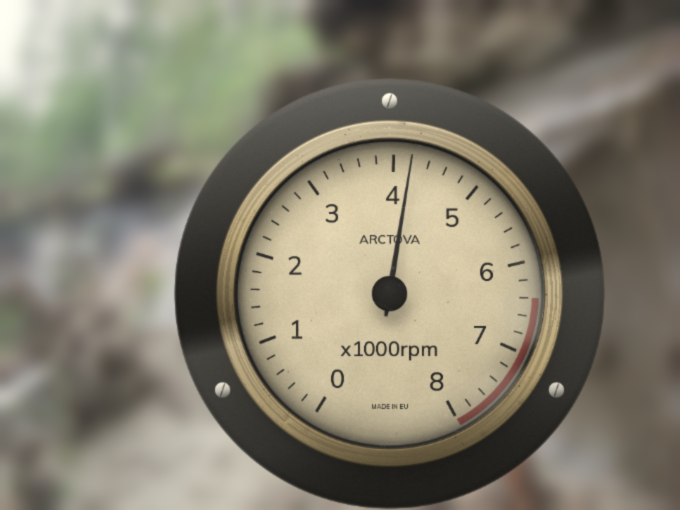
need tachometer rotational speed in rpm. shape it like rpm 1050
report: rpm 4200
